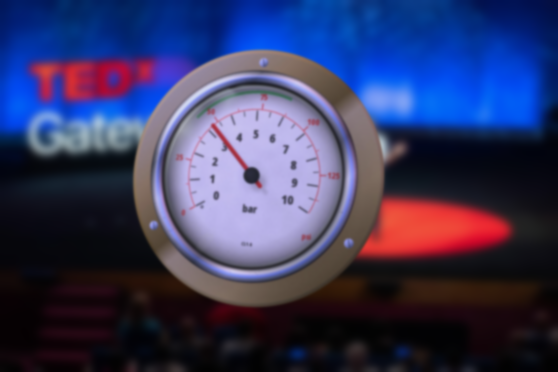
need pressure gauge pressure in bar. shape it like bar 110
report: bar 3.25
